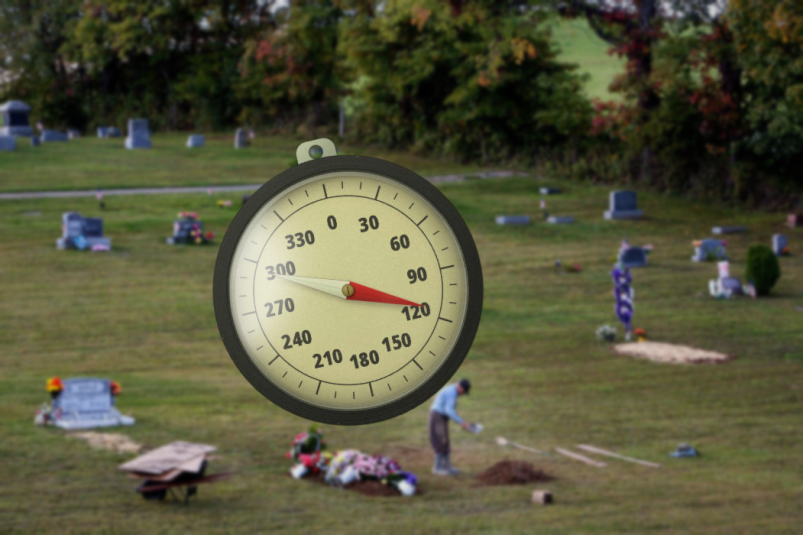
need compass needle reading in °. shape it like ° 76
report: ° 115
